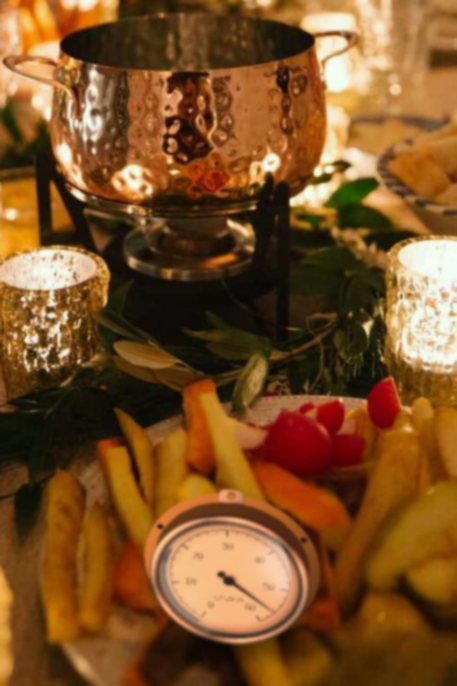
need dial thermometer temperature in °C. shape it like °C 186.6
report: °C 56
